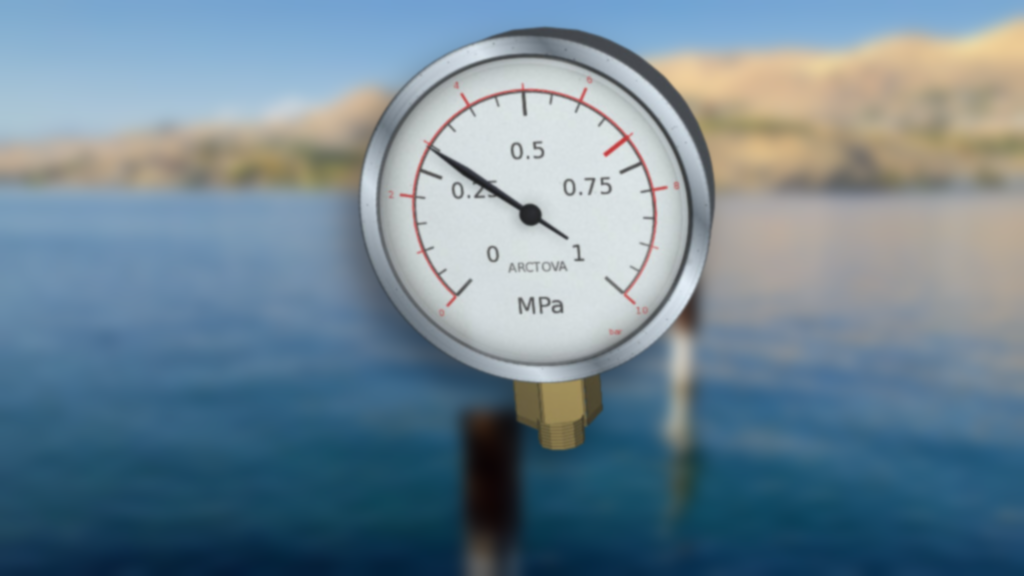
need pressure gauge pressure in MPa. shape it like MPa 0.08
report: MPa 0.3
